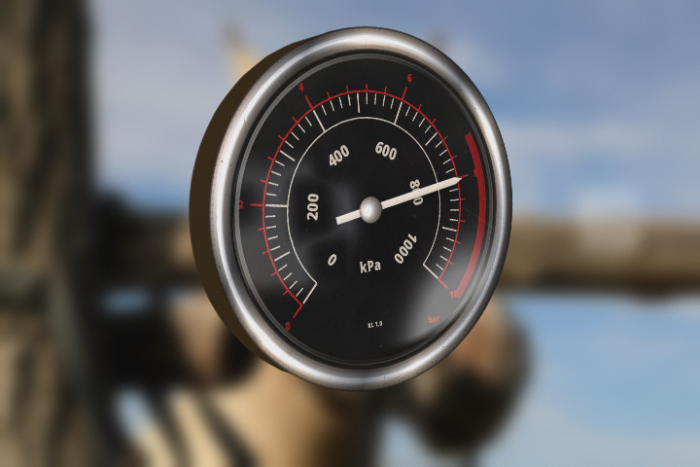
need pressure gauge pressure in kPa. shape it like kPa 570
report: kPa 800
